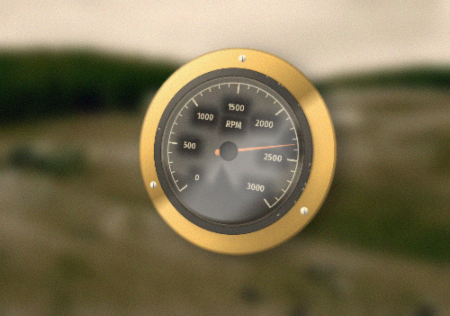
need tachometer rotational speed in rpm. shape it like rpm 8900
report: rpm 2350
